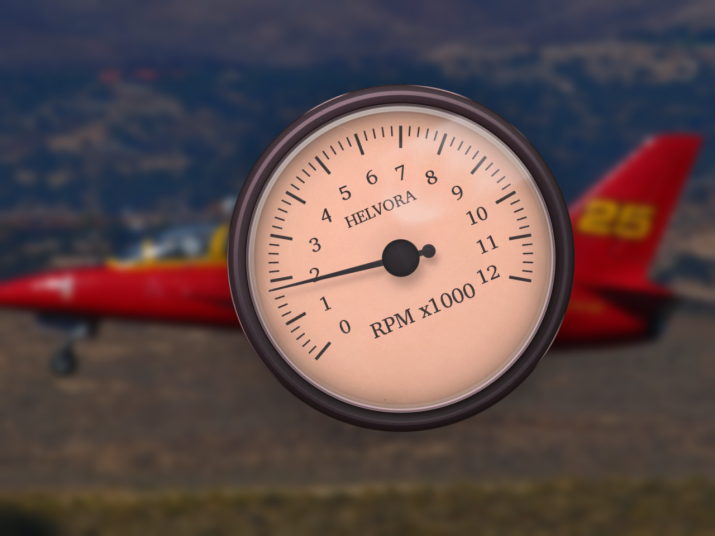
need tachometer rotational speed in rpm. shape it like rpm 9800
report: rpm 1800
